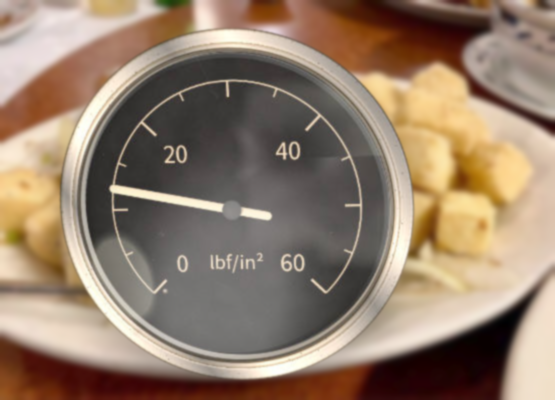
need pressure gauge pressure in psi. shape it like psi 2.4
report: psi 12.5
